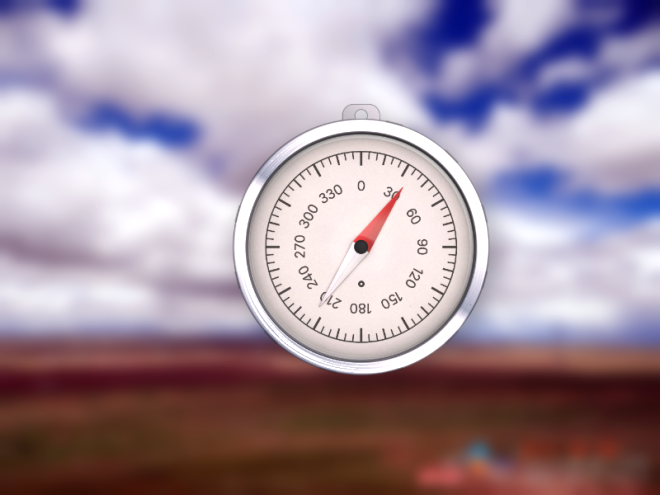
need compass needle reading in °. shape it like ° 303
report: ° 35
